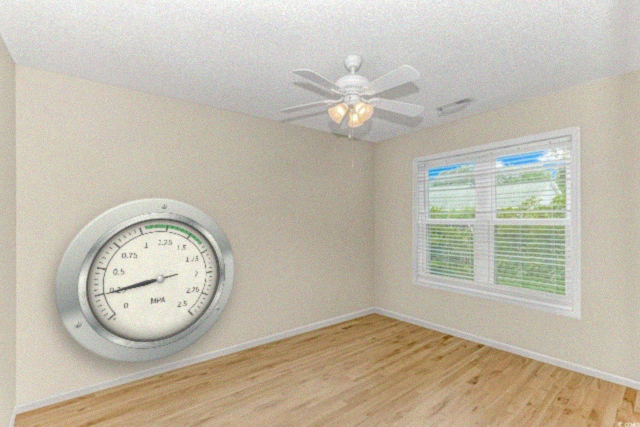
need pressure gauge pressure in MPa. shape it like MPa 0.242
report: MPa 0.25
